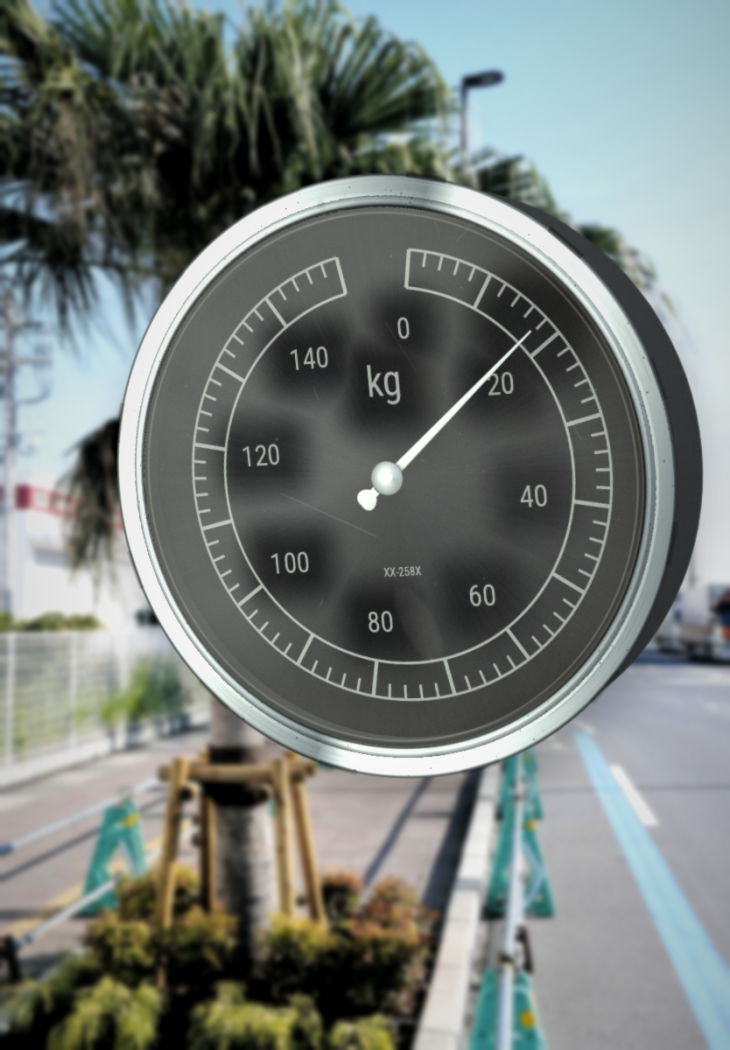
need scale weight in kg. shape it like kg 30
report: kg 18
